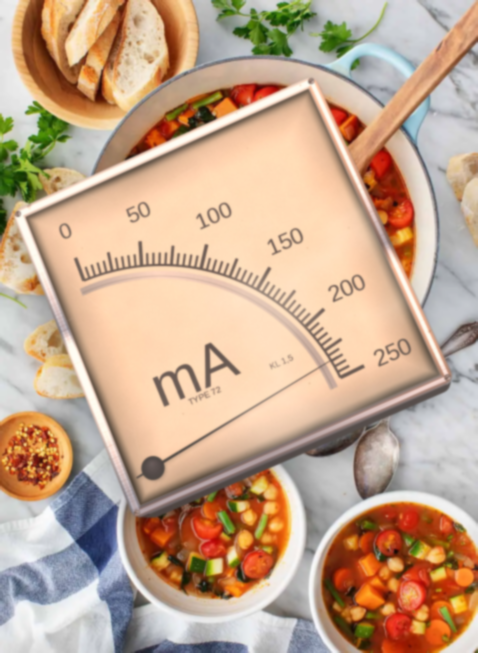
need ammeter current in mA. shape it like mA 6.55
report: mA 235
